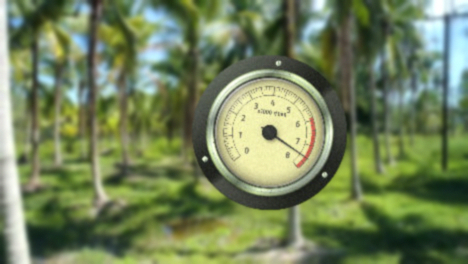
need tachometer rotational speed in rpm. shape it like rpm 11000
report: rpm 7500
